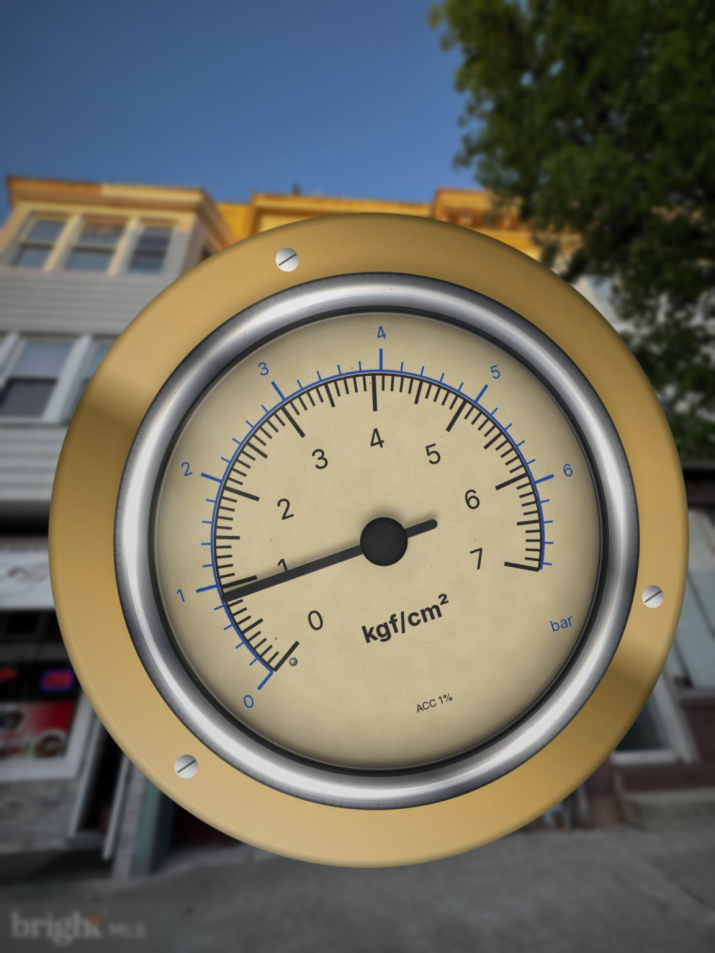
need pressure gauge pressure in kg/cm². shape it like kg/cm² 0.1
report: kg/cm² 0.9
